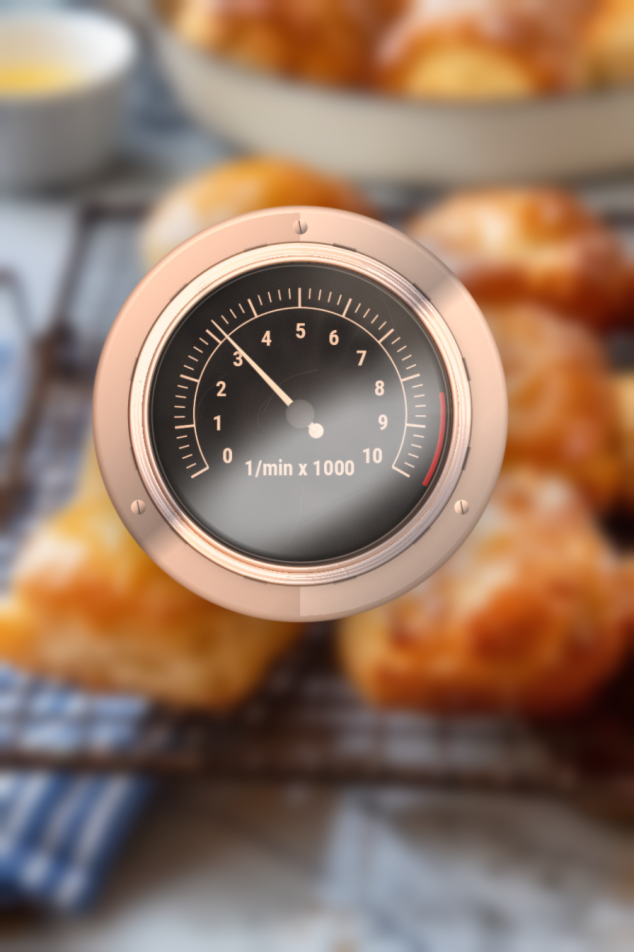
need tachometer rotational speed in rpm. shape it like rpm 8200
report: rpm 3200
